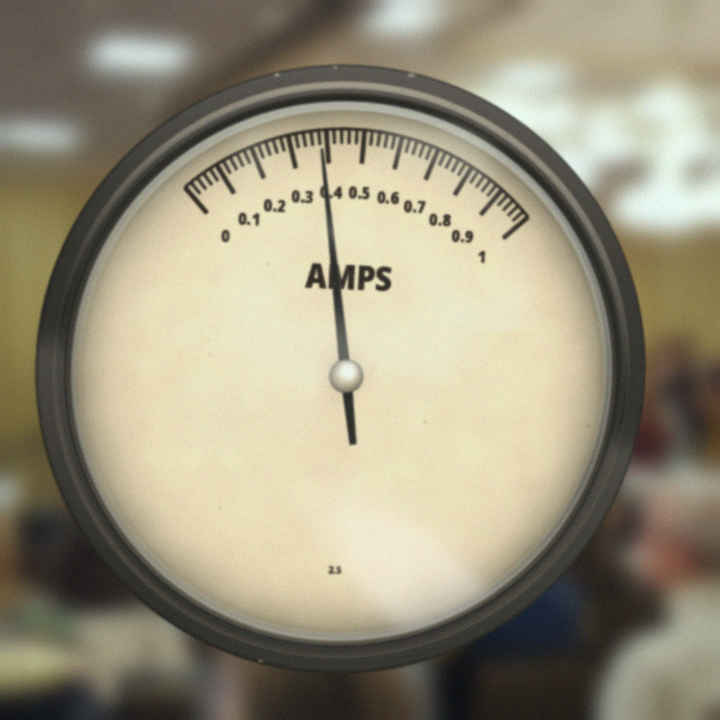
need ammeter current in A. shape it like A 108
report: A 0.38
